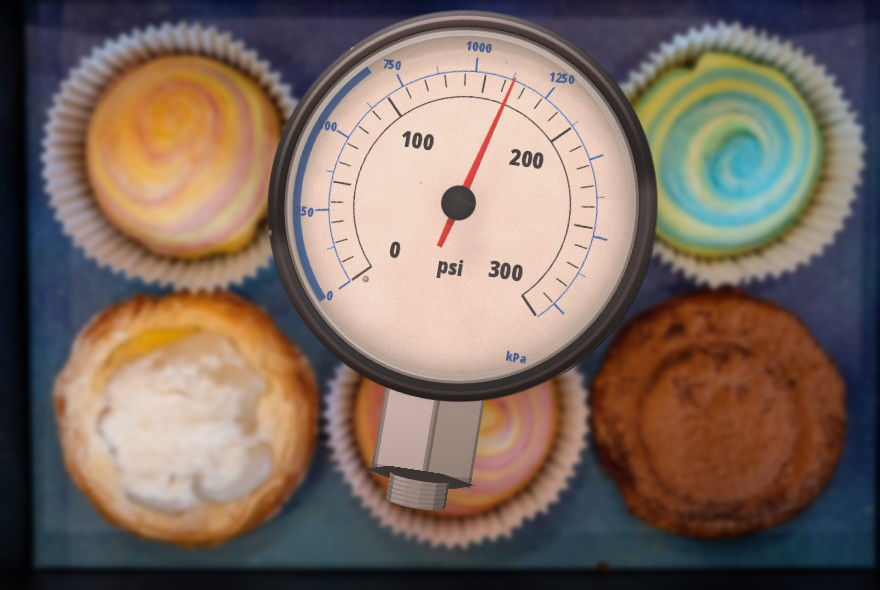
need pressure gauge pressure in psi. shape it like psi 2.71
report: psi 165
